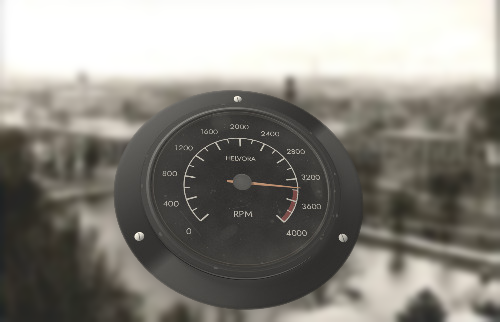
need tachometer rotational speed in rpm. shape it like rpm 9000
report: rpm 3400
